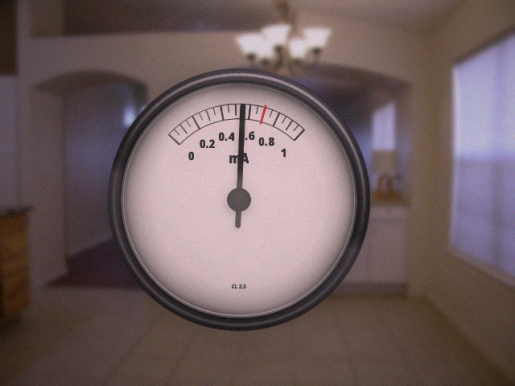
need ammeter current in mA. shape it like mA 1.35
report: mA 0.55
